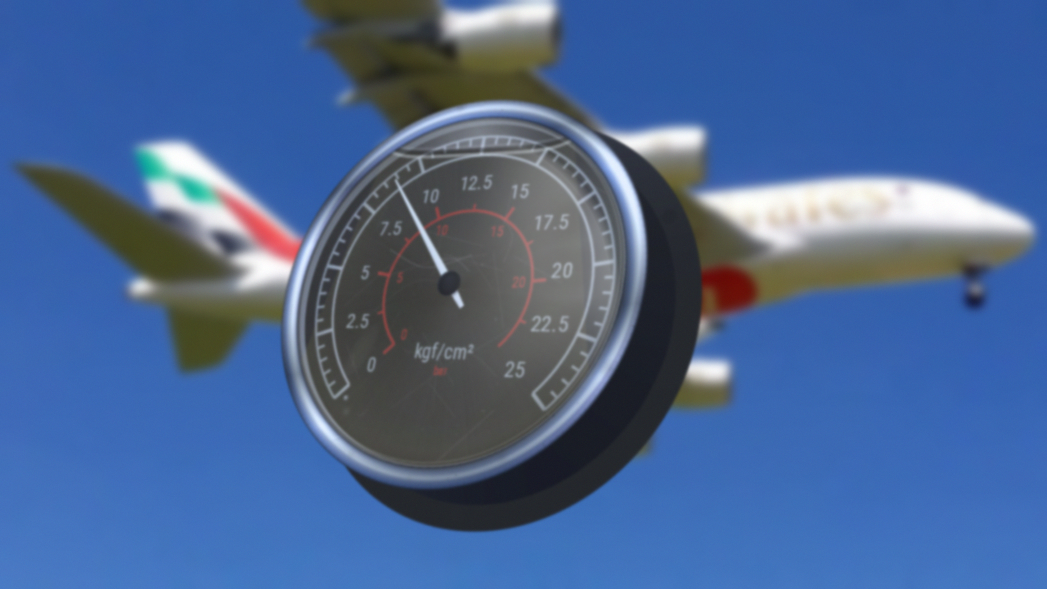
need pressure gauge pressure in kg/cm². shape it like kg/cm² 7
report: kg/cm² 9
